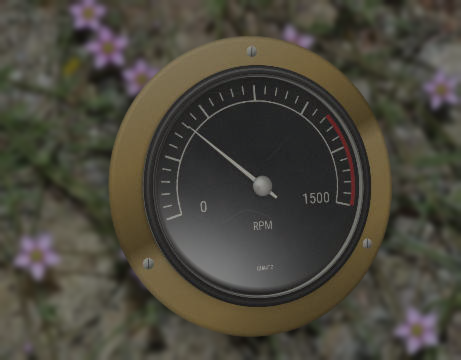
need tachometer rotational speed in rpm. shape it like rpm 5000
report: rpm 400
